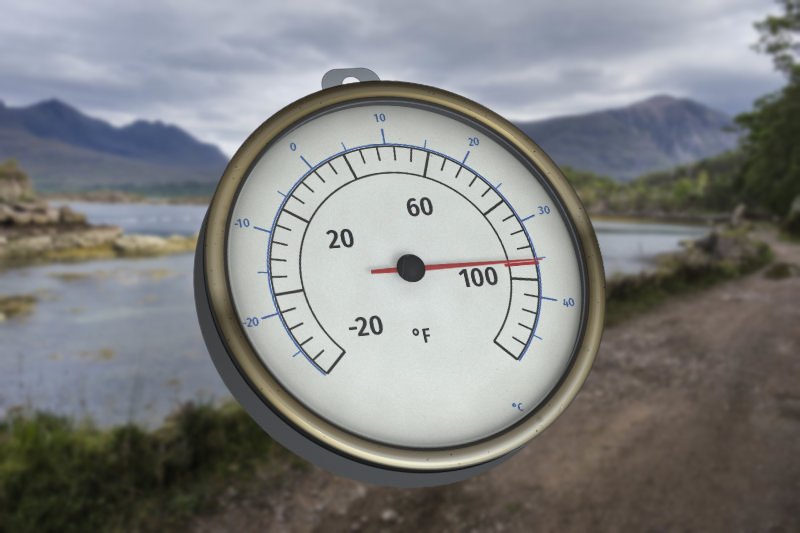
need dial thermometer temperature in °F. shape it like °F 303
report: °F 96
